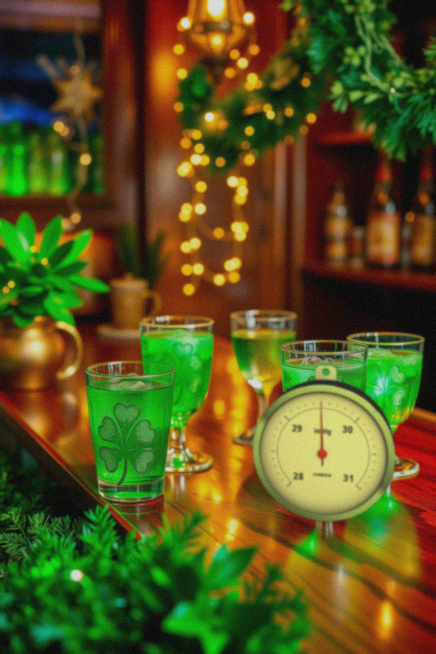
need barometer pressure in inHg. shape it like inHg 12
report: inHg 29.5
